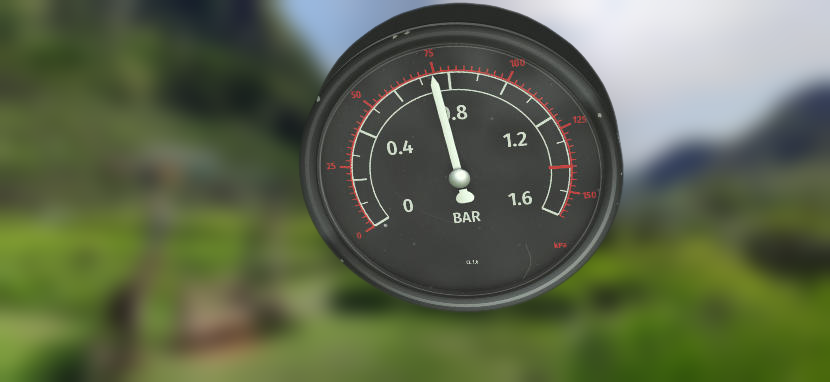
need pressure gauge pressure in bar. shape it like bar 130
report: bar 0.75
